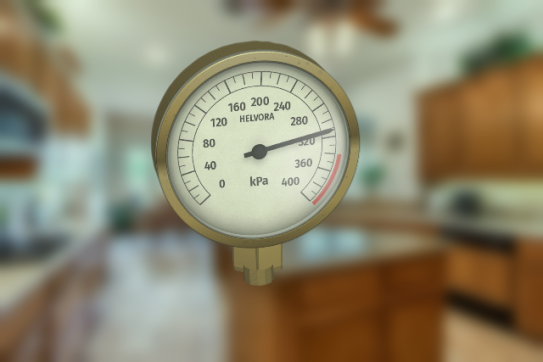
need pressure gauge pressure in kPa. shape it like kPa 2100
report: kPa 310
